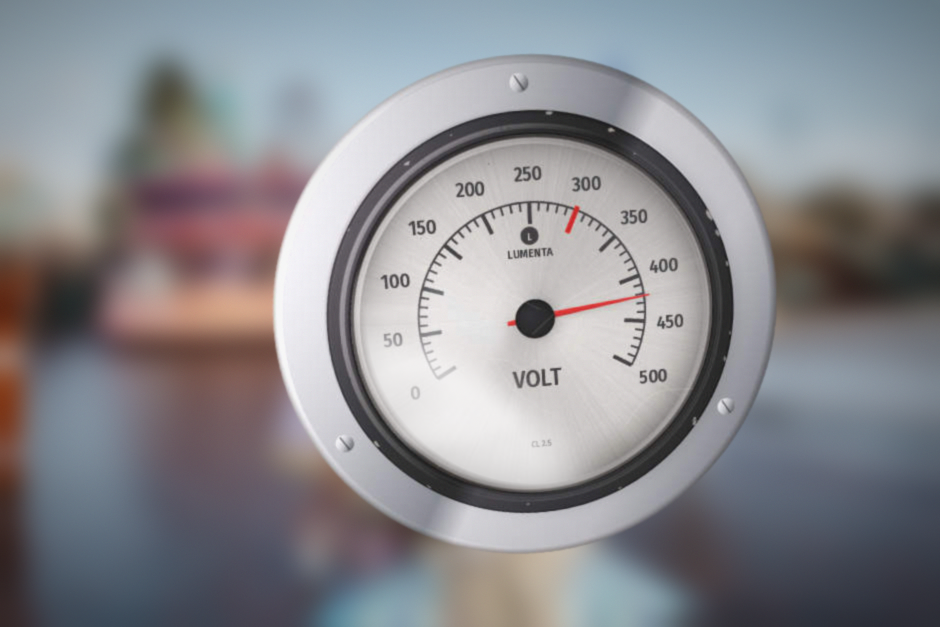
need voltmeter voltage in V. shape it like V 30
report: V 420
